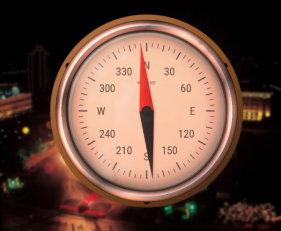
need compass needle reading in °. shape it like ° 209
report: ° 355
